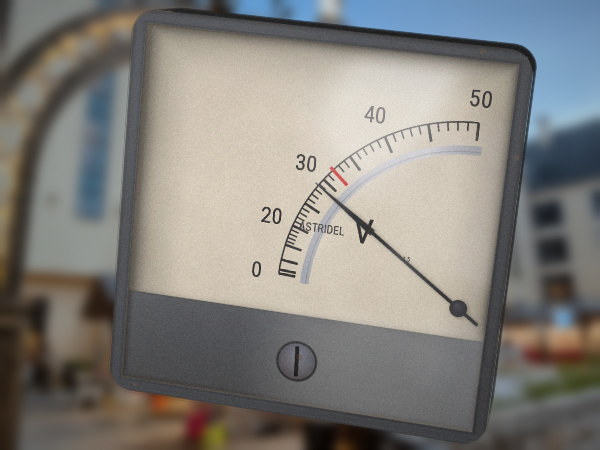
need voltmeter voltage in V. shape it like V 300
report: V 29
